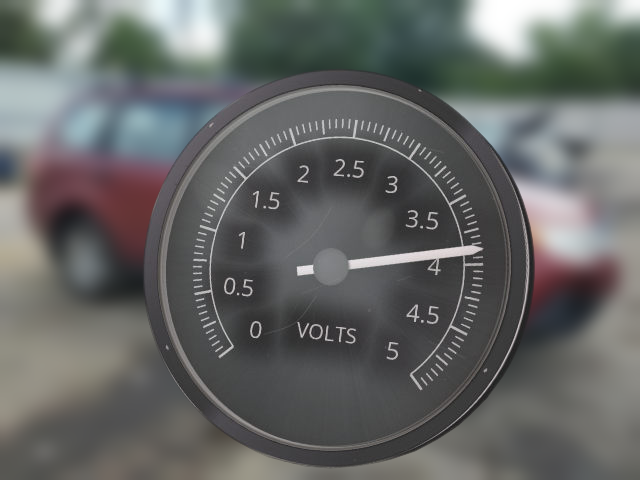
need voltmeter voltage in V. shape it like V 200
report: V 3.9
